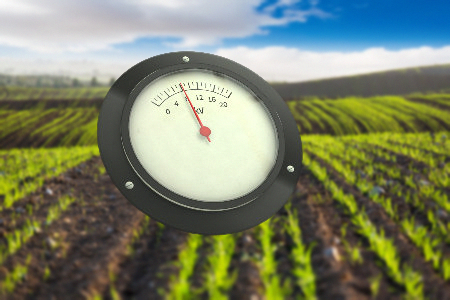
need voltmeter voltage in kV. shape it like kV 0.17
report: kV 8
